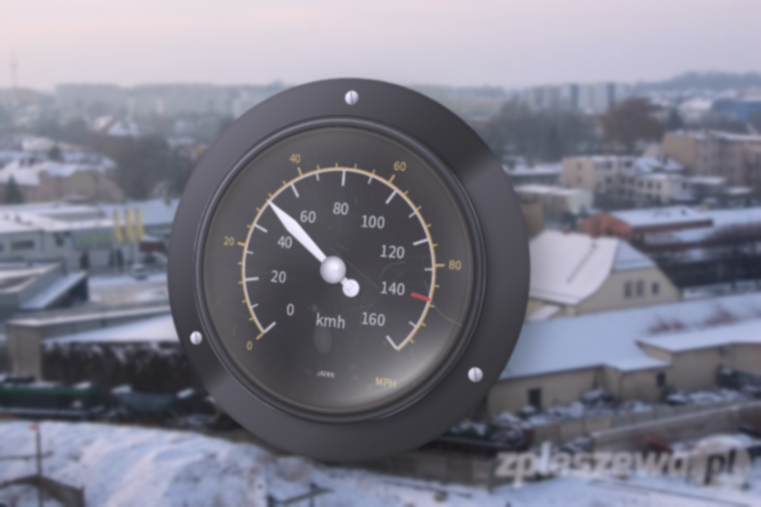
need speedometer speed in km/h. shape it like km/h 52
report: km/h 50
